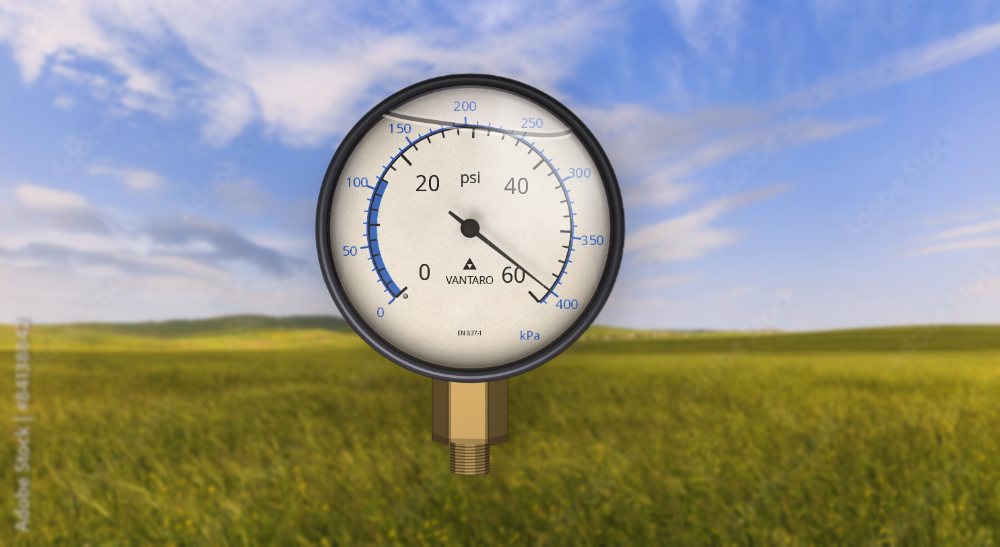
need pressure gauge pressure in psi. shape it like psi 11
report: psi 58
